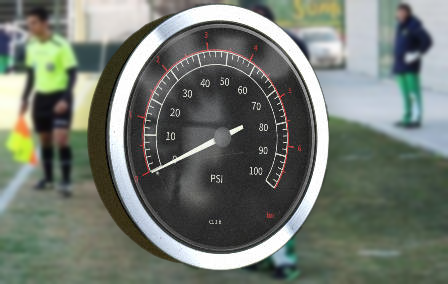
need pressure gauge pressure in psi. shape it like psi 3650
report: psi 0
